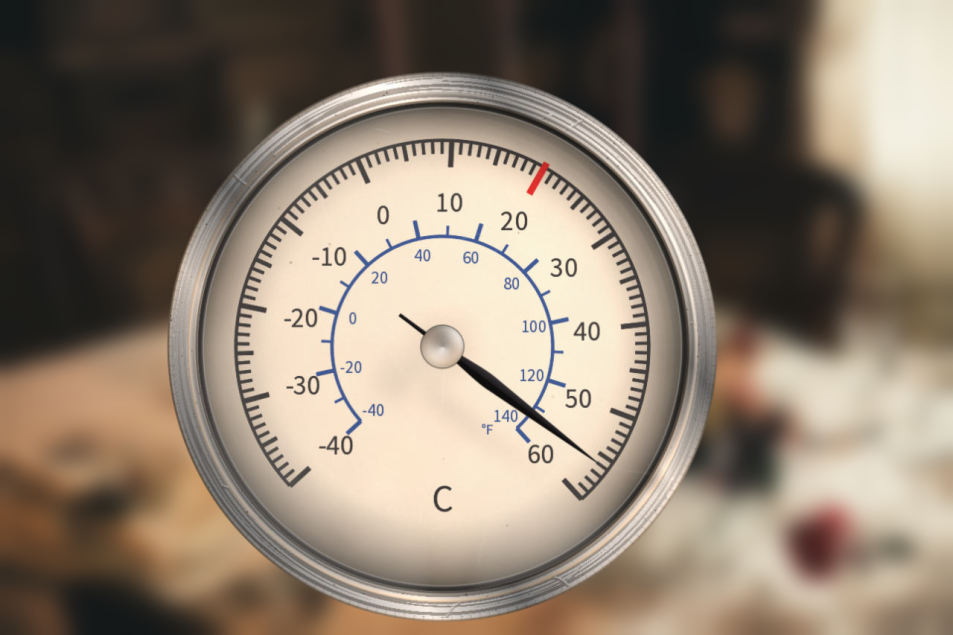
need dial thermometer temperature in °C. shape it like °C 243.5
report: °C 56
